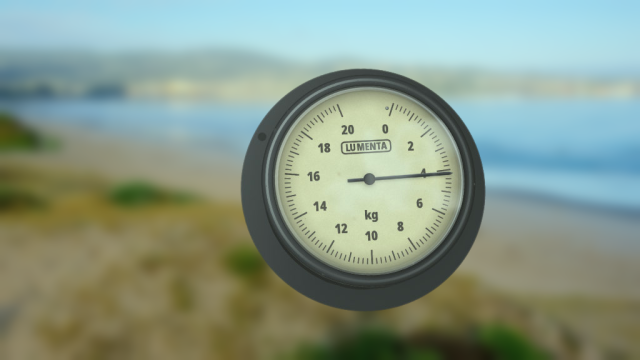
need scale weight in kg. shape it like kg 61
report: kg 4.2
